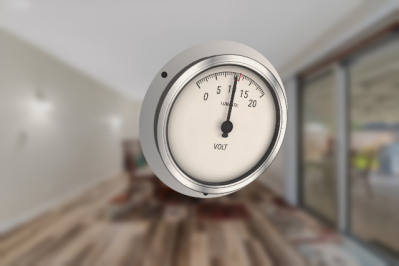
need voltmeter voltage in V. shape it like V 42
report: V 10
